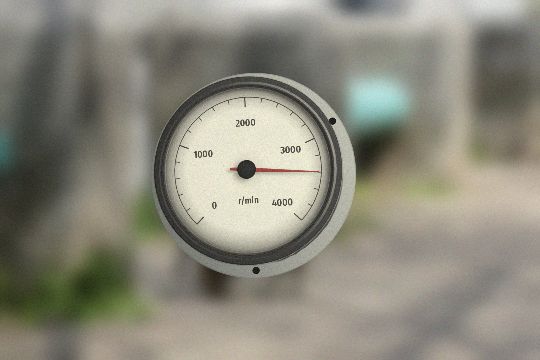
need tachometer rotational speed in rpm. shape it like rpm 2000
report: rpm 3400
